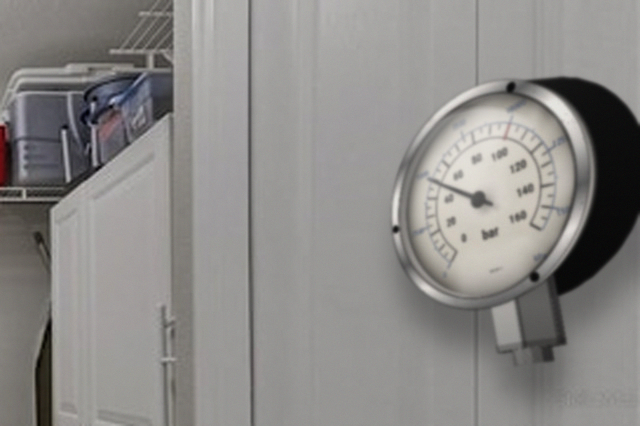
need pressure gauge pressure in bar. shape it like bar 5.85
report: bar 50
